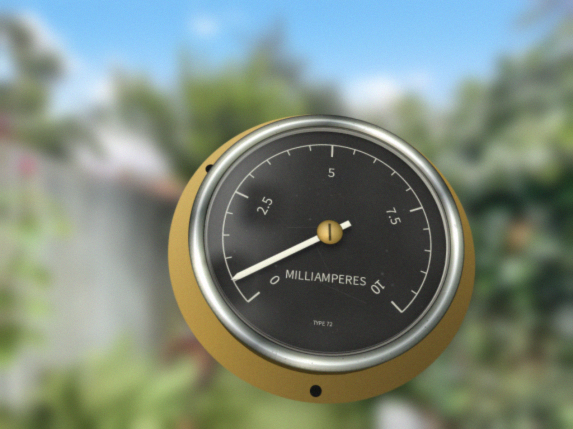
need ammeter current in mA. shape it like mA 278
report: mA 0.5
